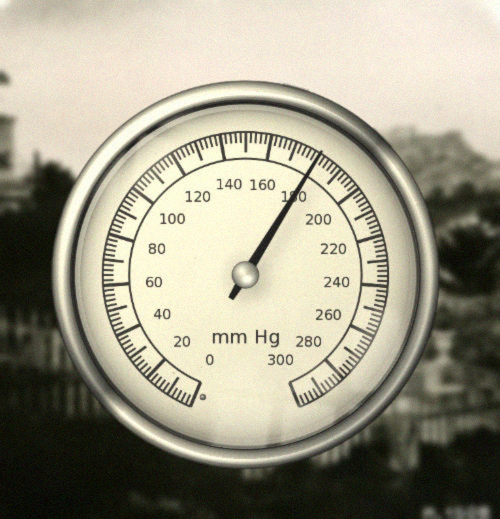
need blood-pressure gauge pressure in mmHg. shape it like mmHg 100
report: mmHg 180
